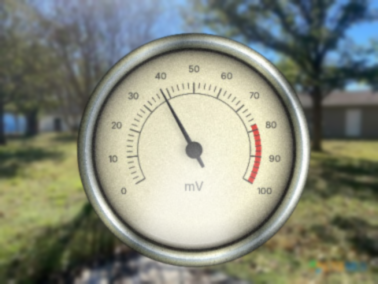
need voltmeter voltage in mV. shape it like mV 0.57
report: mV 38
